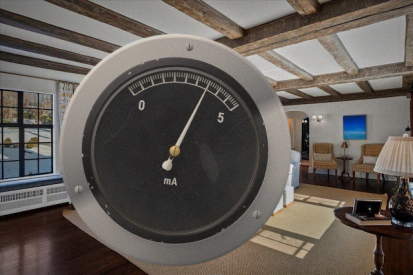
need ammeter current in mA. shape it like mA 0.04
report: mA 3.5
